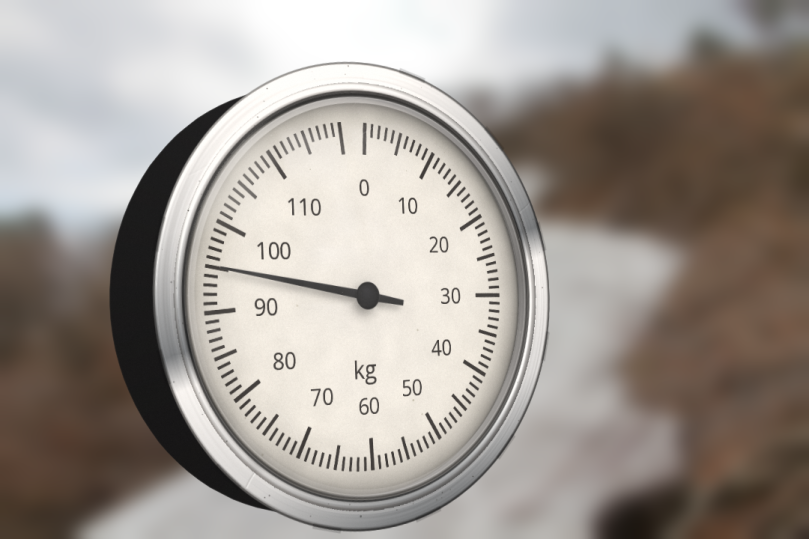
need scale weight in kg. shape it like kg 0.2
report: kg 95
